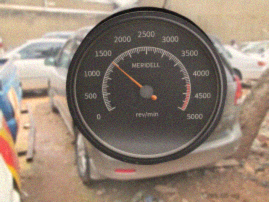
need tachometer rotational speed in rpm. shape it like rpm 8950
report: rpm 1500
